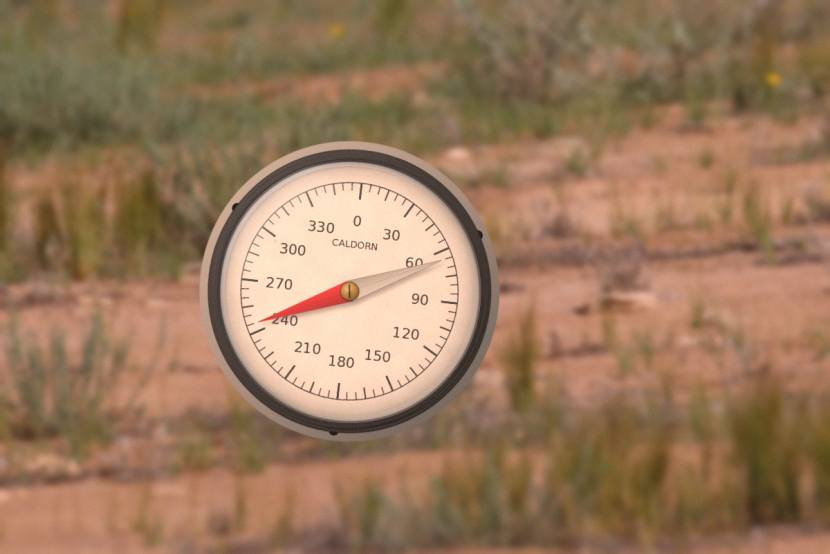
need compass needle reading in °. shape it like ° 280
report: ° 245
